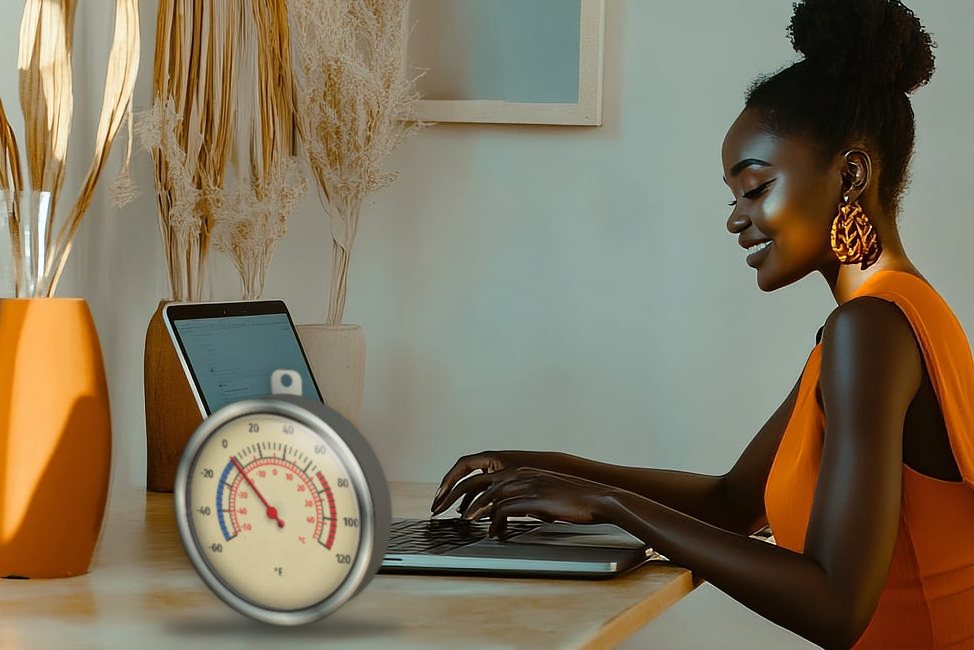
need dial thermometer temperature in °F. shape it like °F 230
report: °F 0
